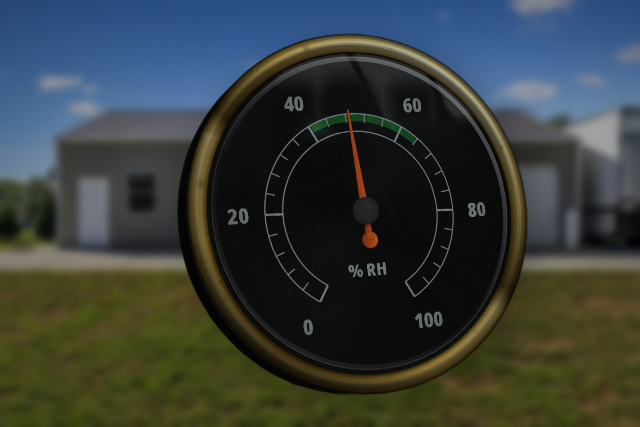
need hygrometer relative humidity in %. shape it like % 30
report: % 48
